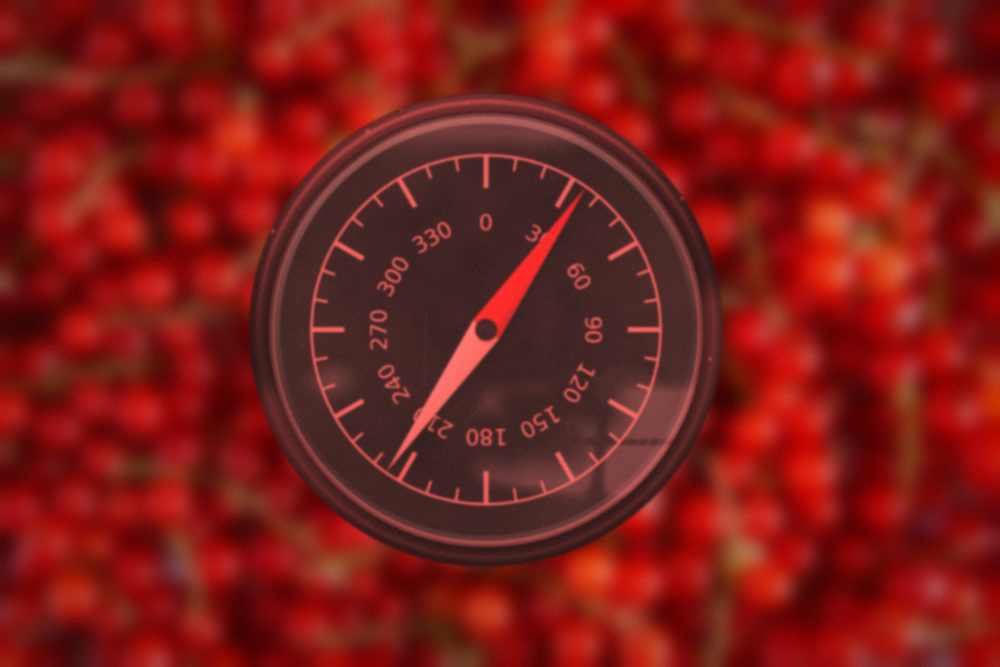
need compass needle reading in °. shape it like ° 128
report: ° 35
